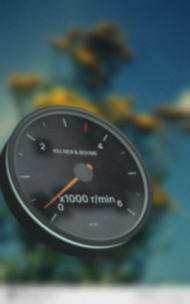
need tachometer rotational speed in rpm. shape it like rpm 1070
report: rpm 250
